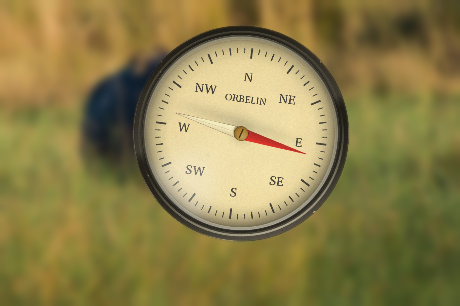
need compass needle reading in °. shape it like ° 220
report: ° 100
